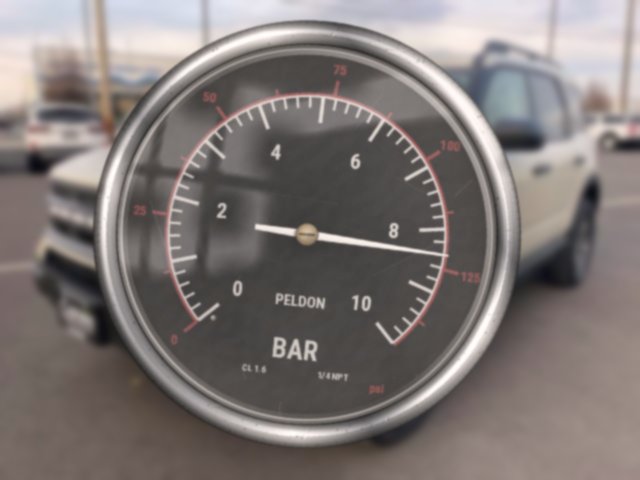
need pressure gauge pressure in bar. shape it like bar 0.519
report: bar 8.4
